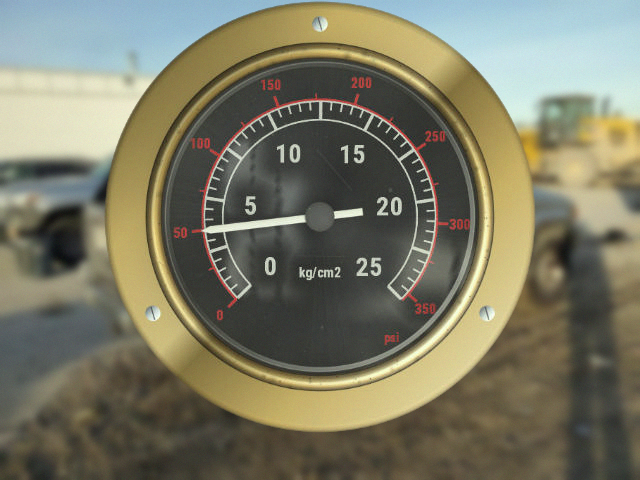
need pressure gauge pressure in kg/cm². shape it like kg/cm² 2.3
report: kg/cm² 3.5
